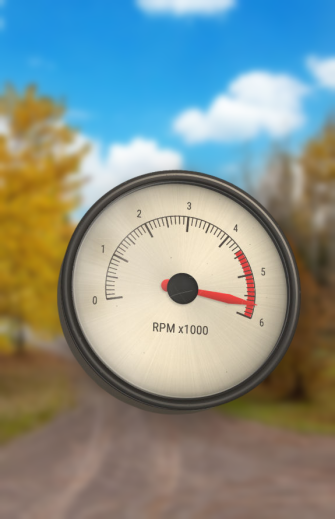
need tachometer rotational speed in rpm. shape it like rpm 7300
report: rpm 5700
